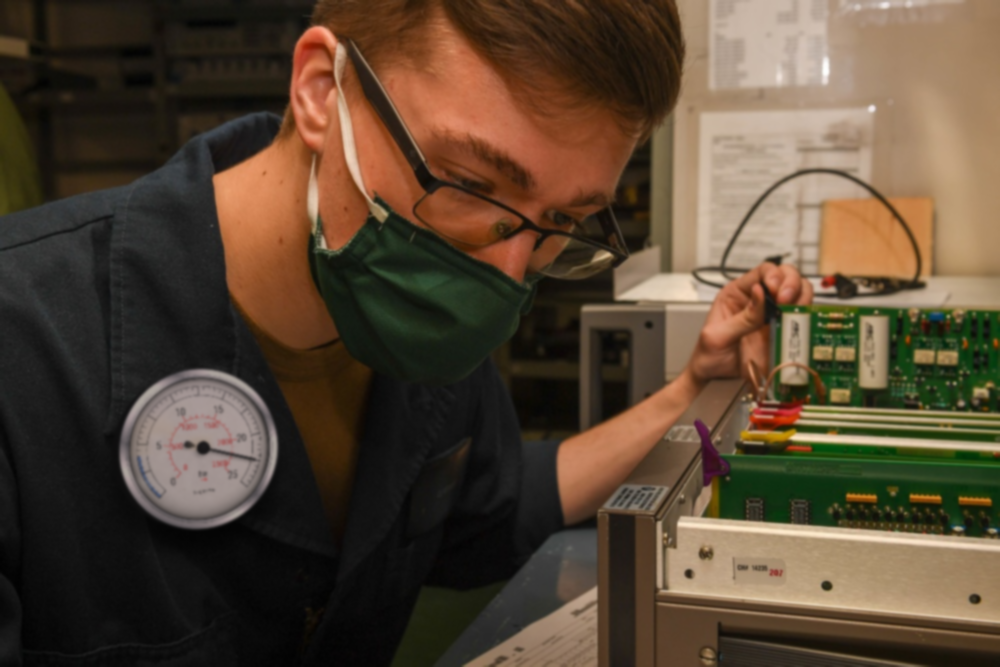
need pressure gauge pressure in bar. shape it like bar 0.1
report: bar 22.5
